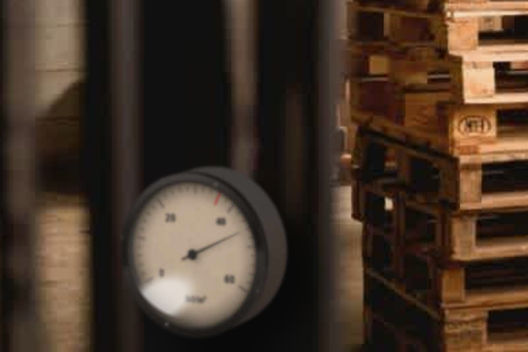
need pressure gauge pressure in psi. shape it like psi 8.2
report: psi 46
